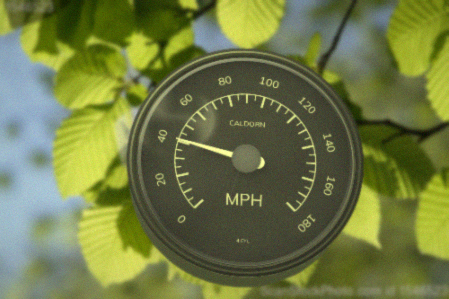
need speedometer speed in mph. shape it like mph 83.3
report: mph 40
